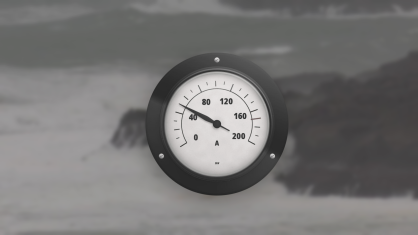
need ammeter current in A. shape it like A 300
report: A 50
